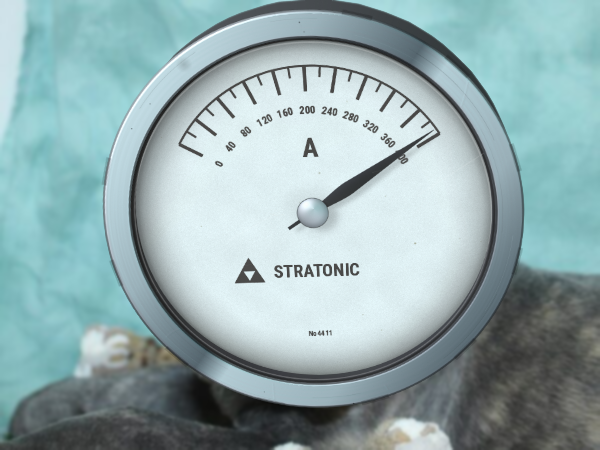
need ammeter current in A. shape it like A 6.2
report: A 390
